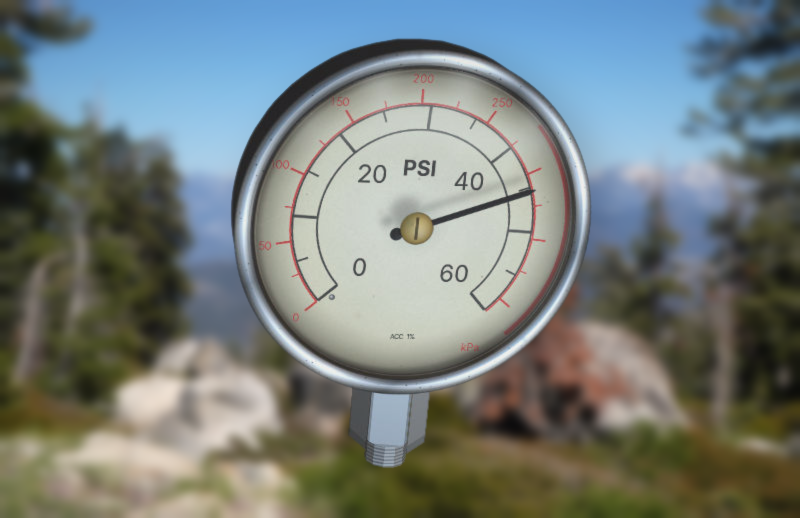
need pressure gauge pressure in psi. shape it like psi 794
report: psi 45
